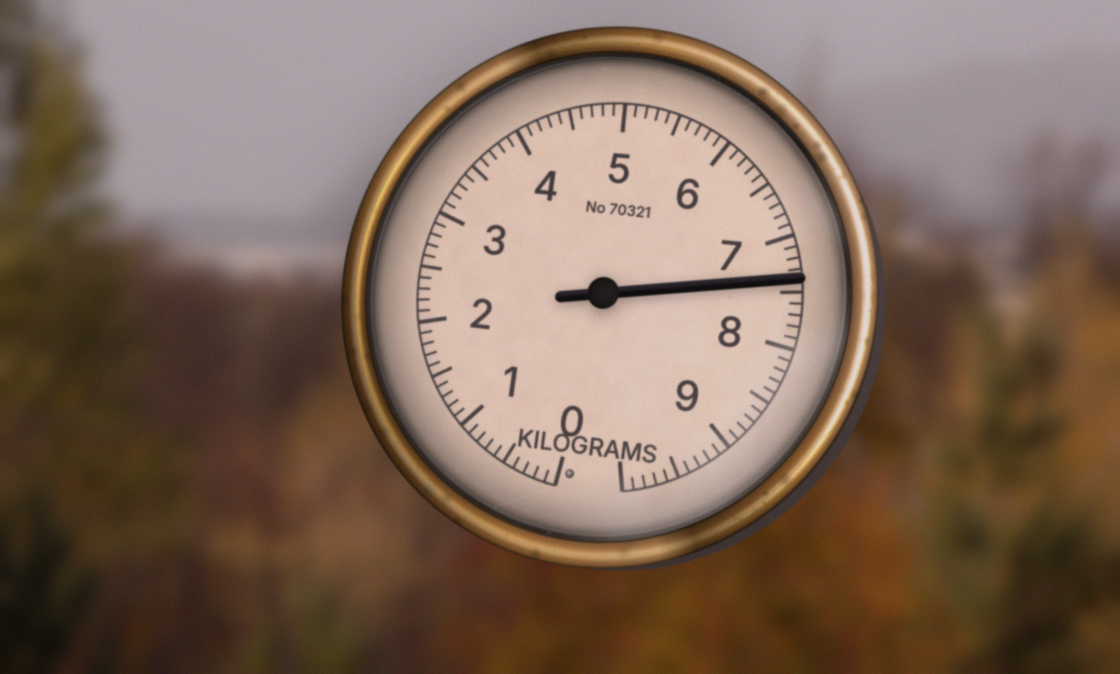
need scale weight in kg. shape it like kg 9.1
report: kg 7.4
